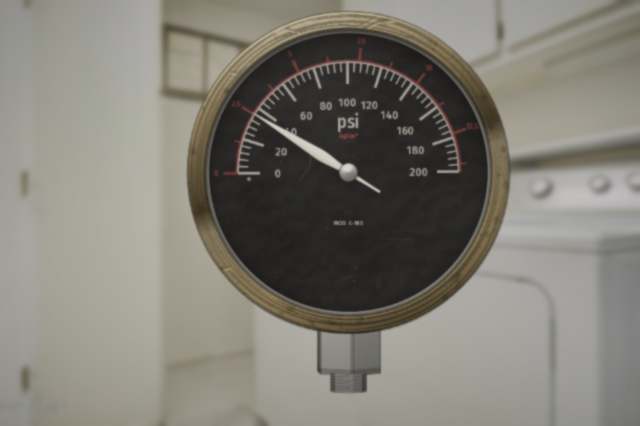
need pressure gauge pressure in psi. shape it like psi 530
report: psi 36
